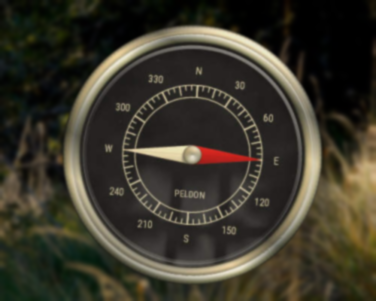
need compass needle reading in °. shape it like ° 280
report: ° 90
